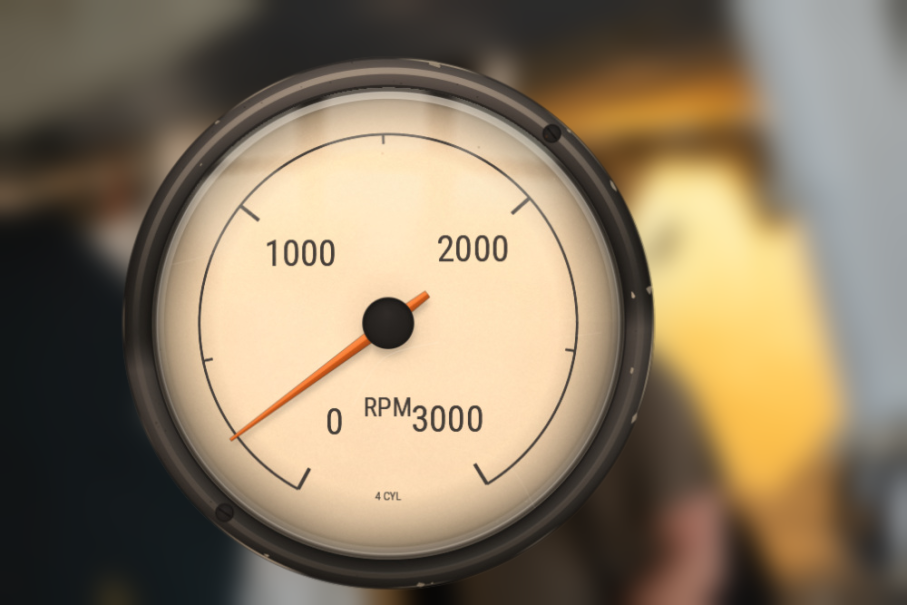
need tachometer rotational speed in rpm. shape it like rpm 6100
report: rpm 250
